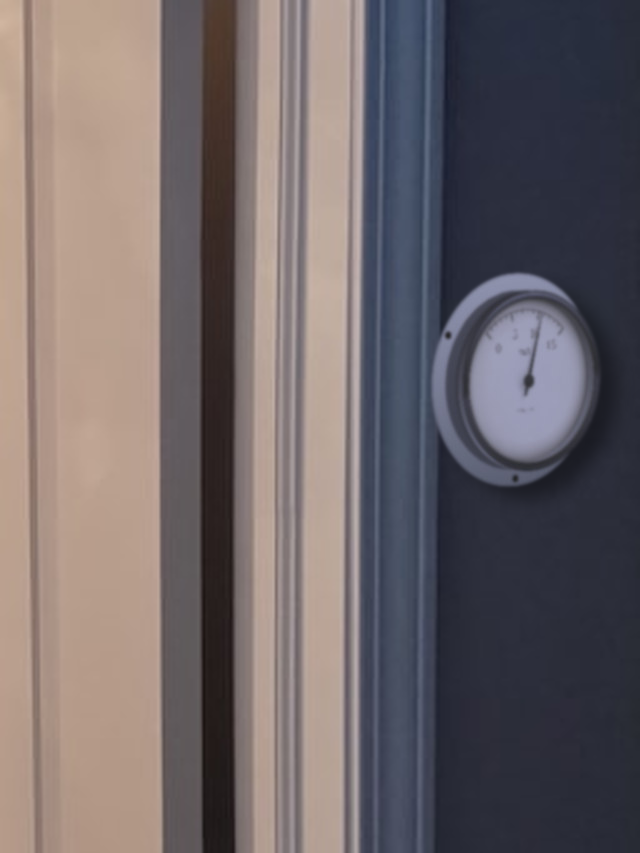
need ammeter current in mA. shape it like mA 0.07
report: mA 10
